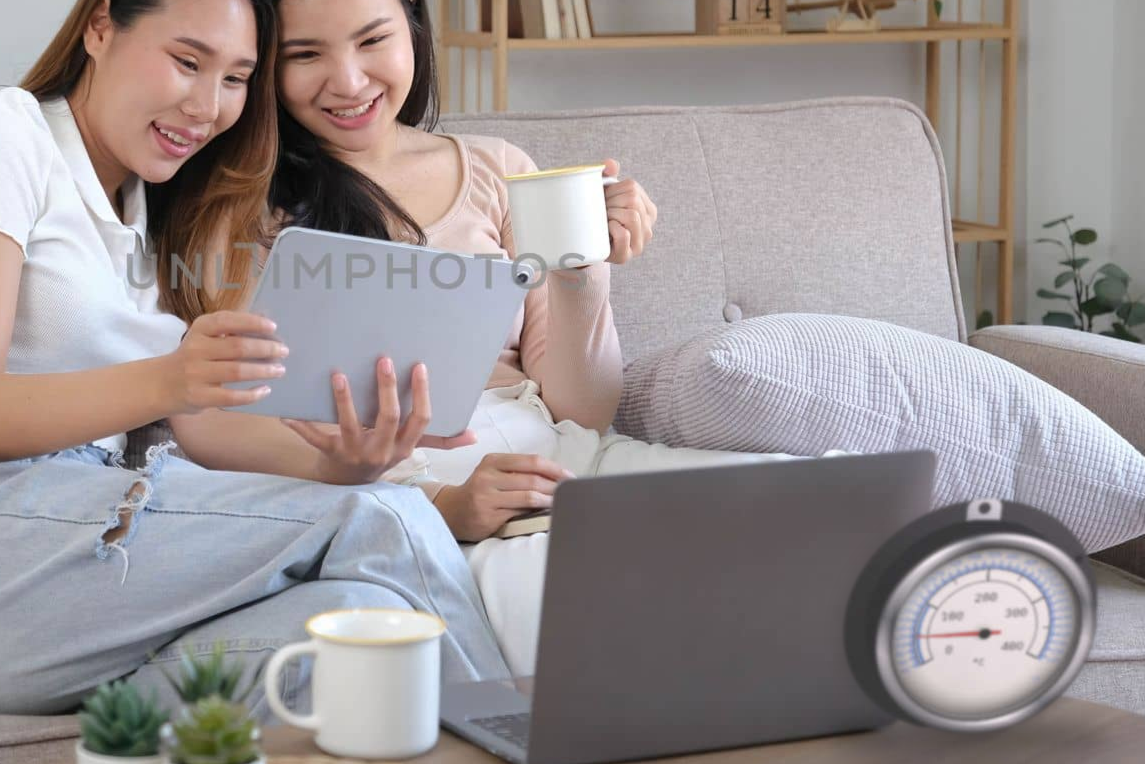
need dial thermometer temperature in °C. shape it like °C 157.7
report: °C 50
